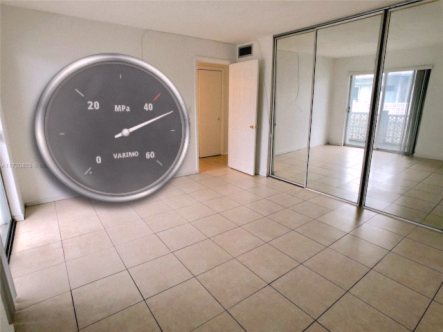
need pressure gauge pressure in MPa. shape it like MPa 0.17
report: MPa 45
